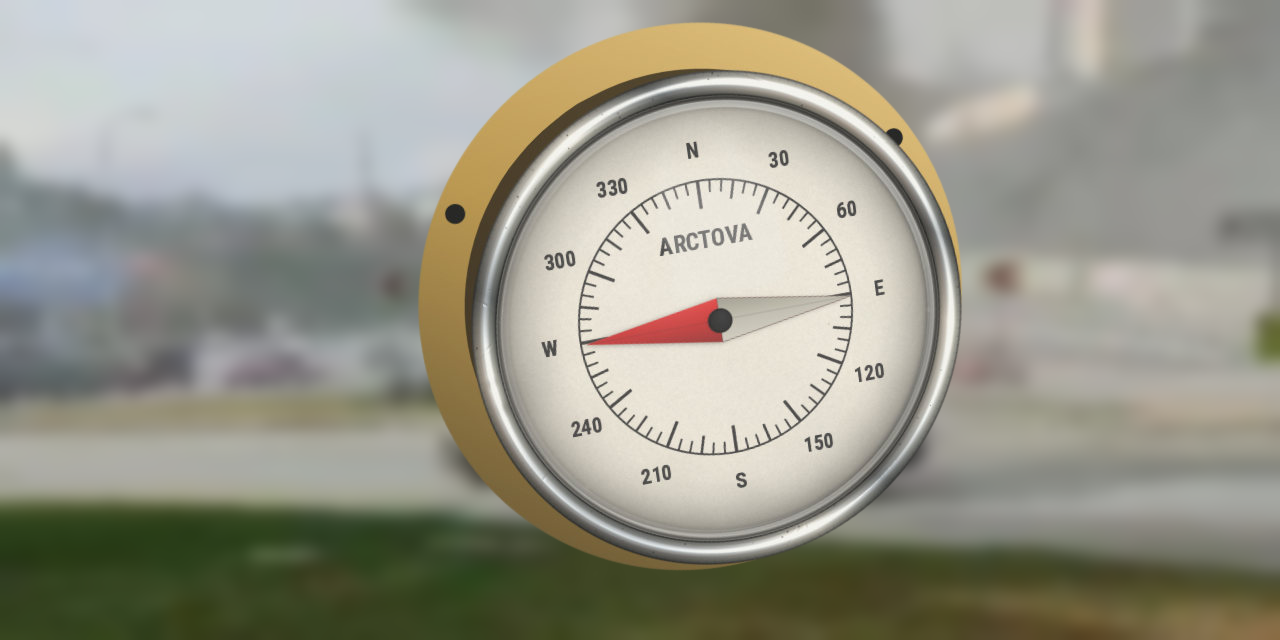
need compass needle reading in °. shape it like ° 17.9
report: ° 270
